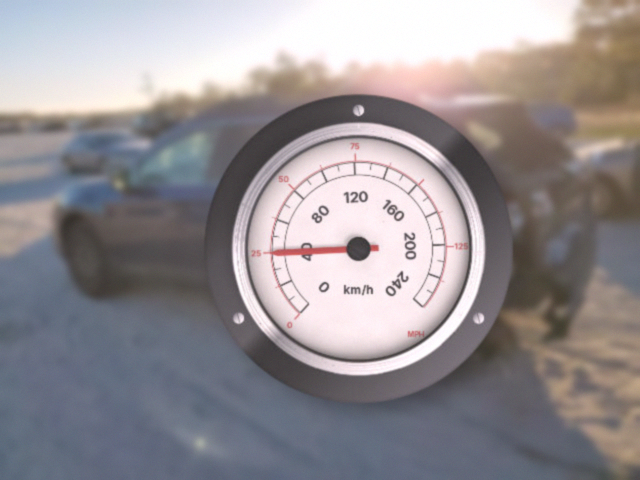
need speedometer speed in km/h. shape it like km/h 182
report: km/h 40
